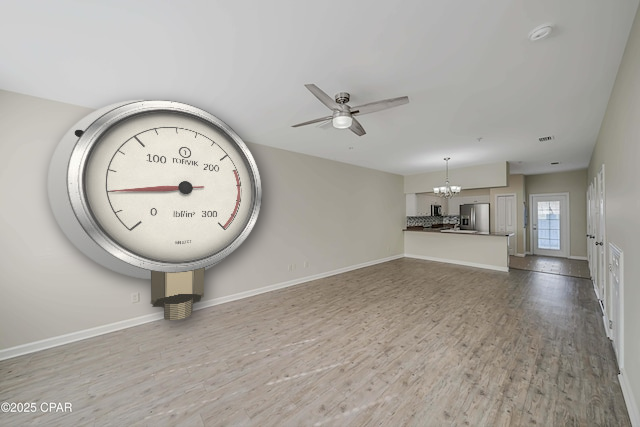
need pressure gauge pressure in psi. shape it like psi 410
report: psi 40
